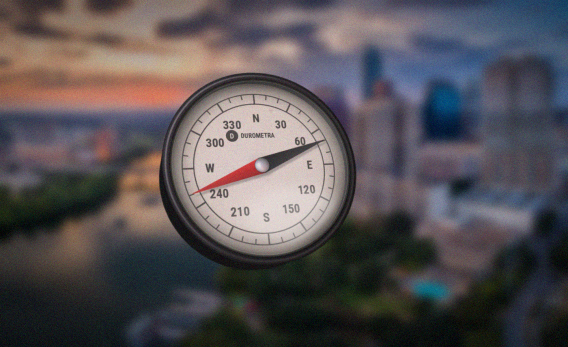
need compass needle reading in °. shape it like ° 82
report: ° 250
